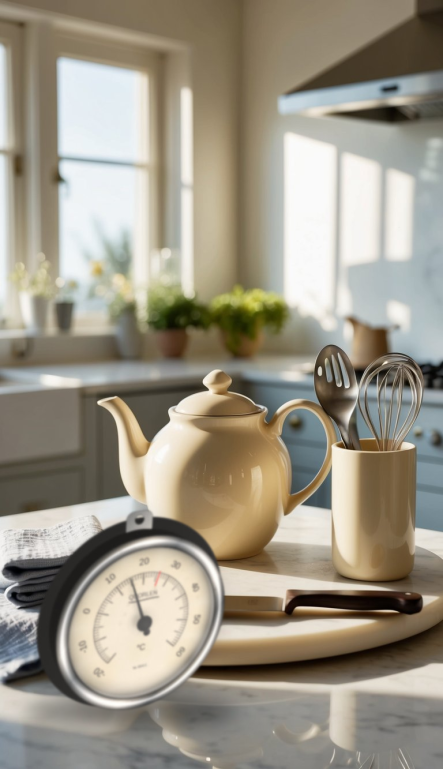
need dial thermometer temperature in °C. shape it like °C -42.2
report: °C 15
